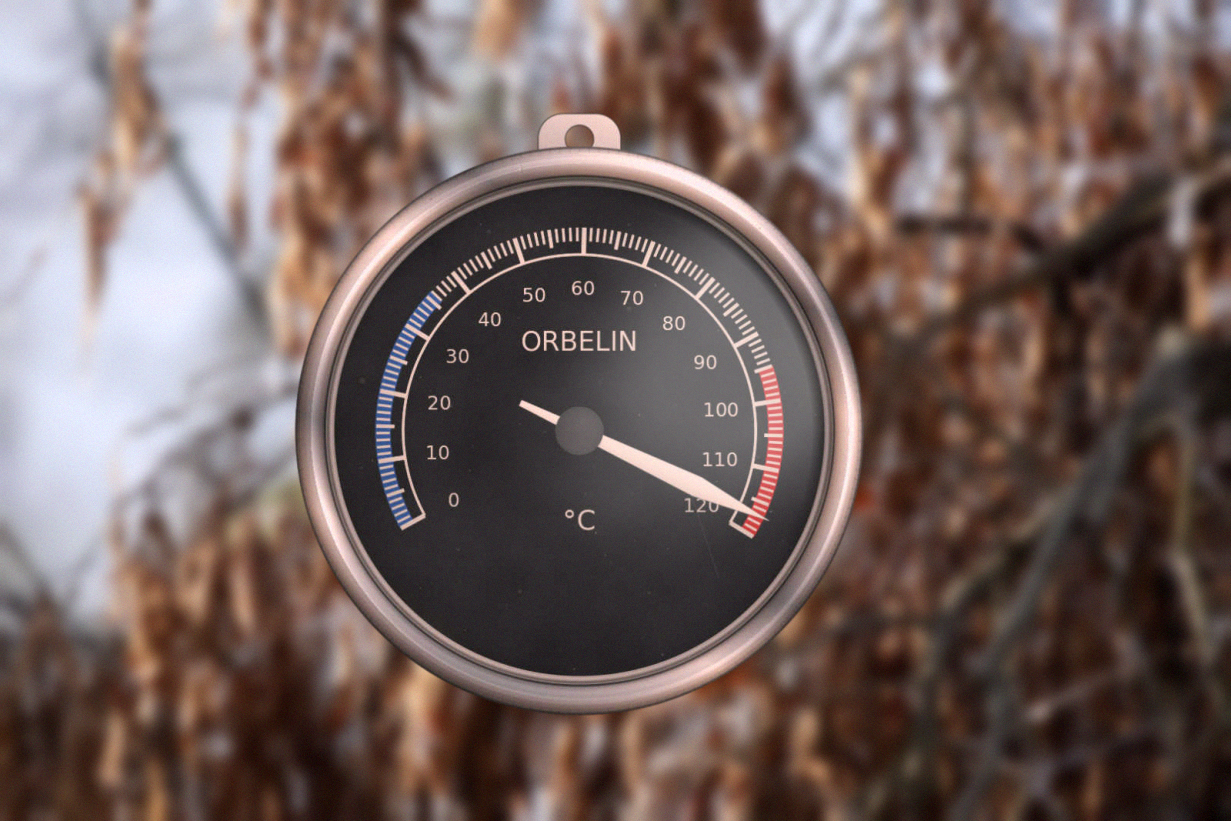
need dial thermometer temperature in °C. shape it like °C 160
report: °C 117
